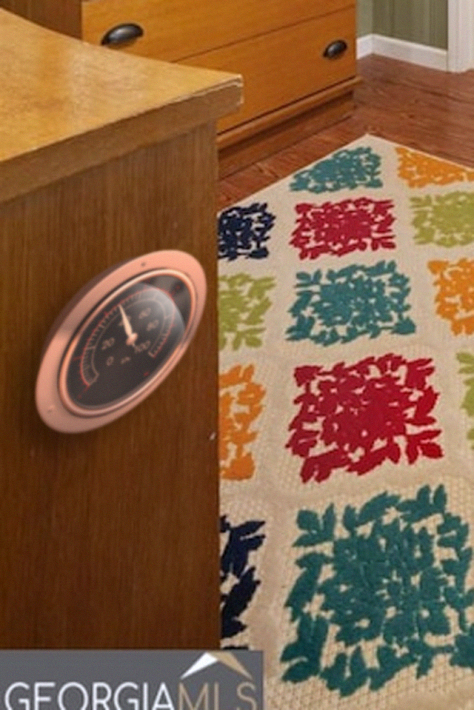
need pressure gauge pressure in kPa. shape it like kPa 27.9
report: kPa 40
